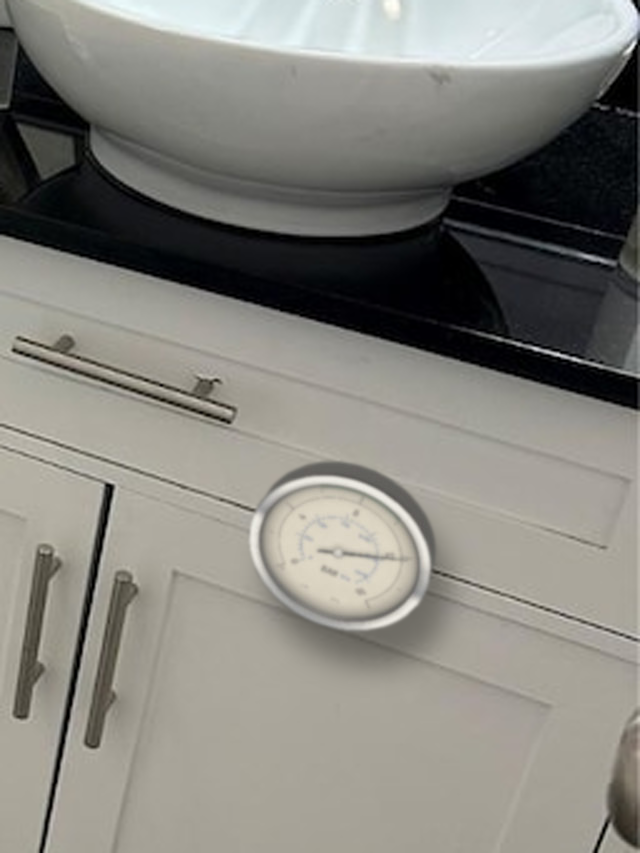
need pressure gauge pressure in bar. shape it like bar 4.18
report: bar 12
